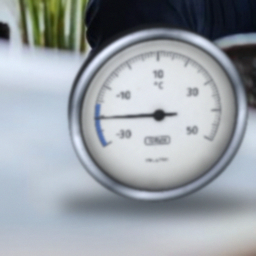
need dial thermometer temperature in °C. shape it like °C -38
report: °C -20
